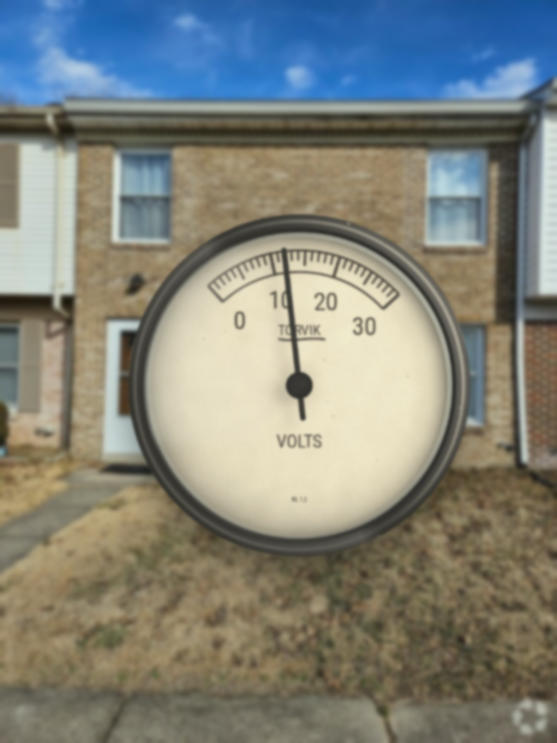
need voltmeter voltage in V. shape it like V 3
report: V 12
